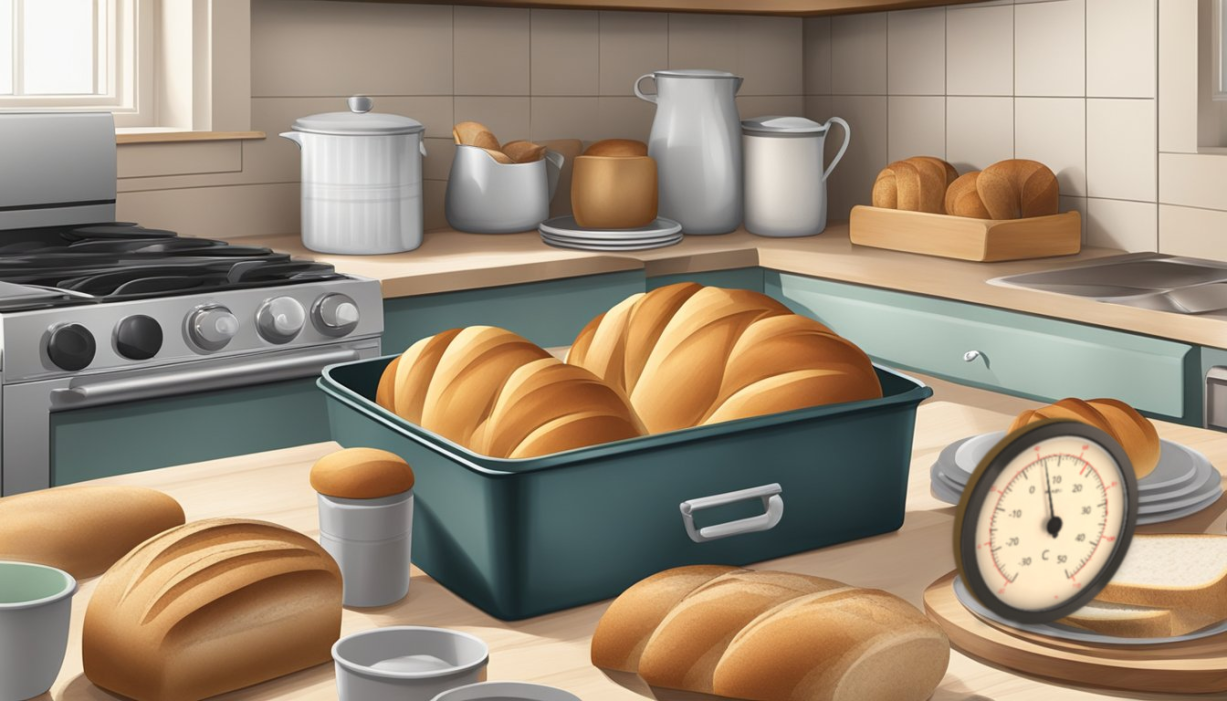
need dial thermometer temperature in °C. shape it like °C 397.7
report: °C 5
